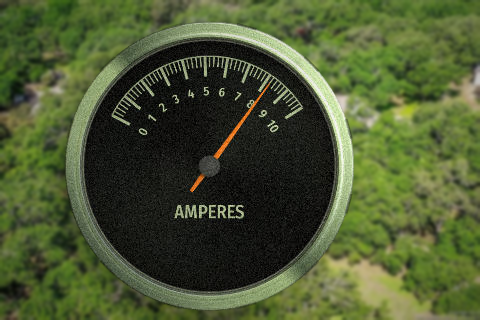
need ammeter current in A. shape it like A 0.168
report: A 8.2
